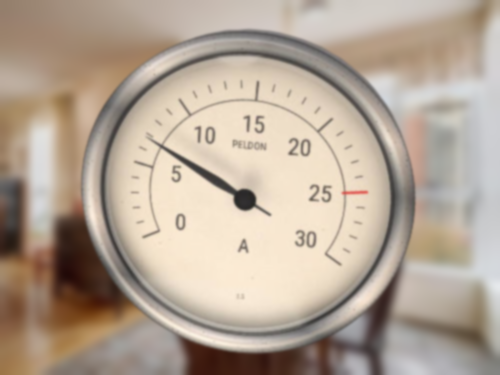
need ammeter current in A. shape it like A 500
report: A 7
